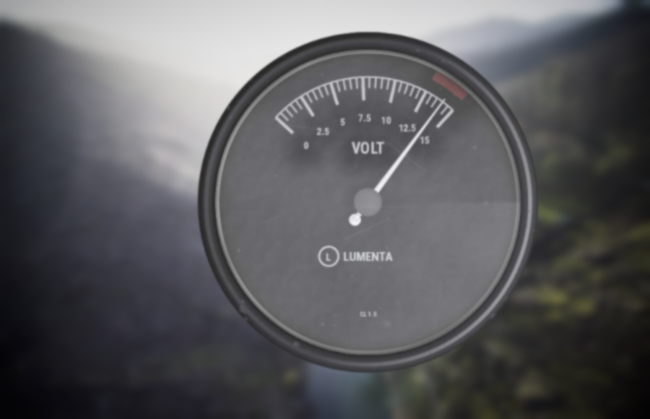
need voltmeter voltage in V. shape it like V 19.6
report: V 14
